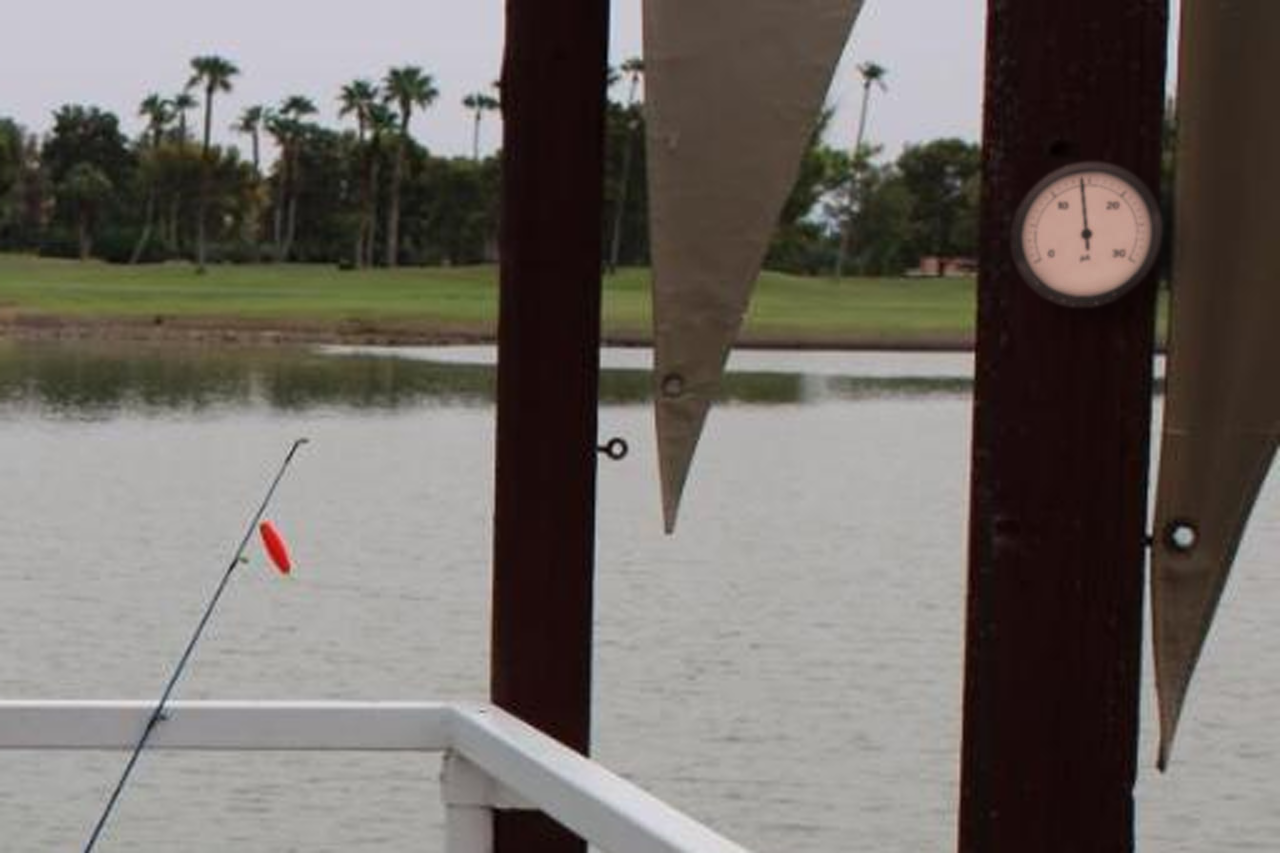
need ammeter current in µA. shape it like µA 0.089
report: µA 14
